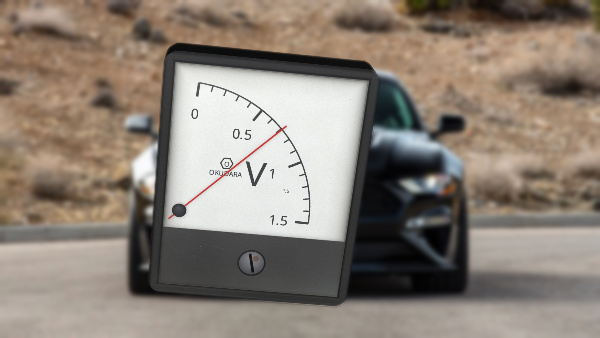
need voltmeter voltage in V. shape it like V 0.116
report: V 0.7
